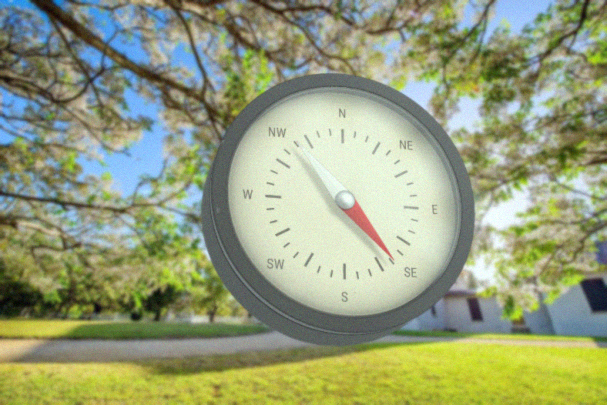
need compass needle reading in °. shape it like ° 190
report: ° 140
